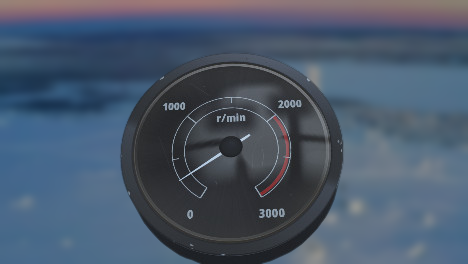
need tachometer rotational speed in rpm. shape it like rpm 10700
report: rpm 250
